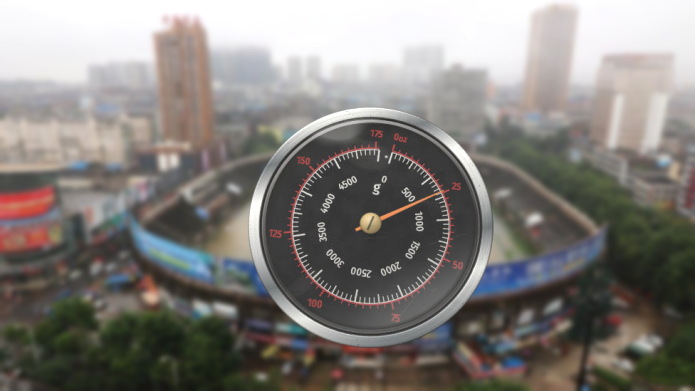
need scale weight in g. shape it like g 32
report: g 700
